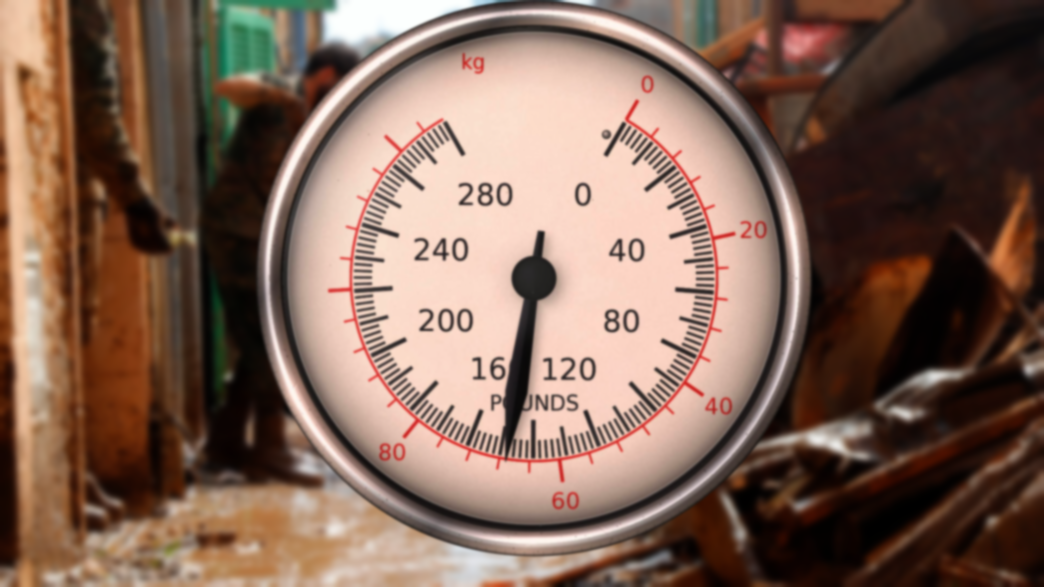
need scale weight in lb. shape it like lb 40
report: lb 148
